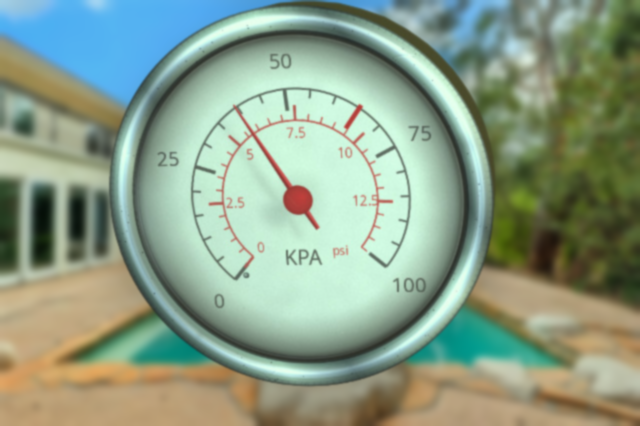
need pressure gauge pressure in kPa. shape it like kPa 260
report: kPa 40
